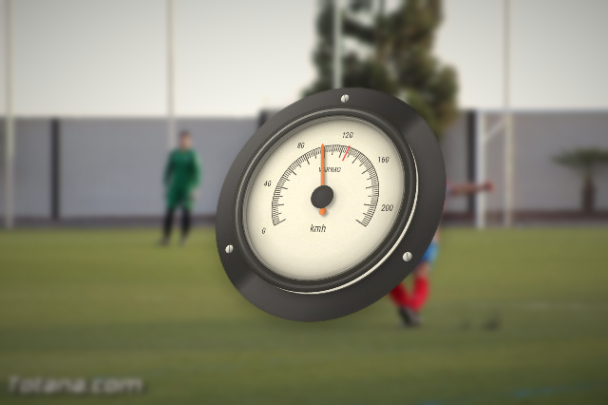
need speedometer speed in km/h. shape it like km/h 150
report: km/h 100
